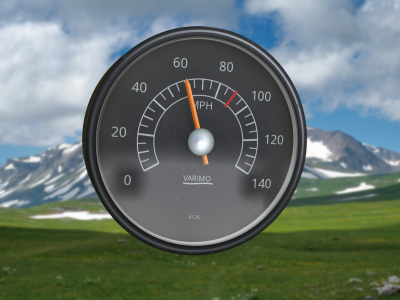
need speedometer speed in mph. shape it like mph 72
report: mph 60
